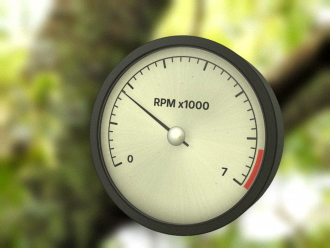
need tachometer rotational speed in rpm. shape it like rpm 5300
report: rpm 1800
